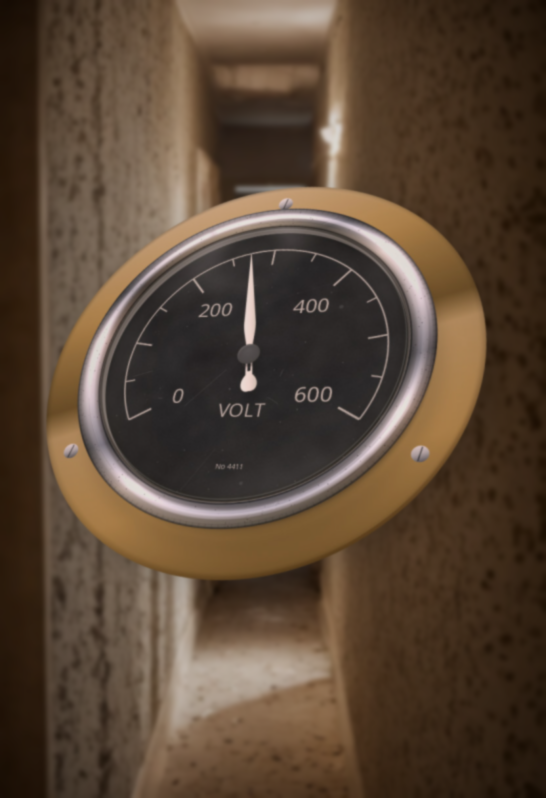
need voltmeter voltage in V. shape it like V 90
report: V 275
